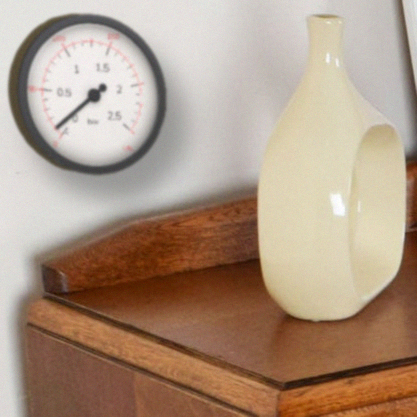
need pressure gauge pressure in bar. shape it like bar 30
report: bar 0.1
